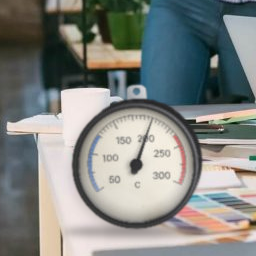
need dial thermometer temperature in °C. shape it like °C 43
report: °C 200
